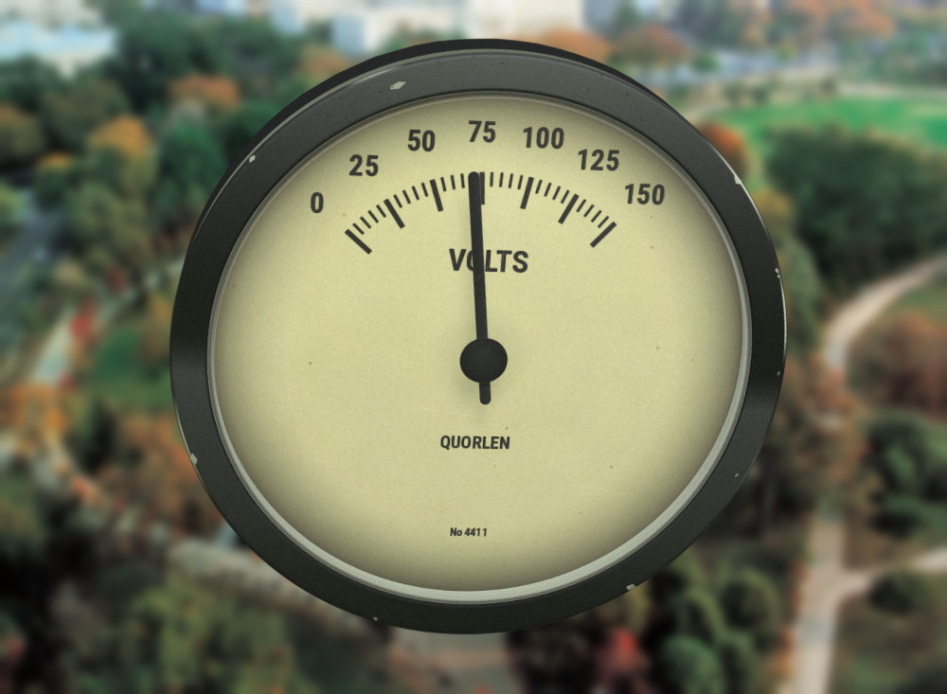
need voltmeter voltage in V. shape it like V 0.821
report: V 70
